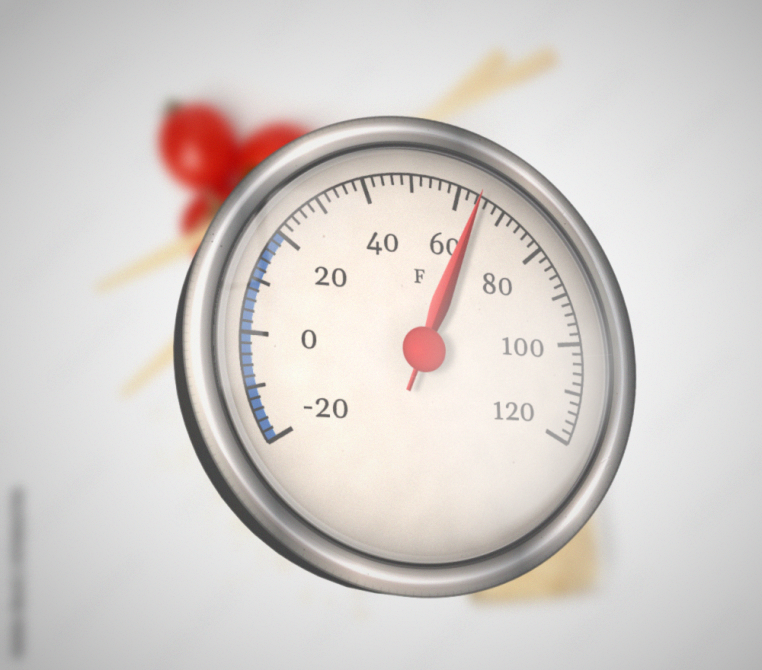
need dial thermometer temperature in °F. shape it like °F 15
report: °F 64
